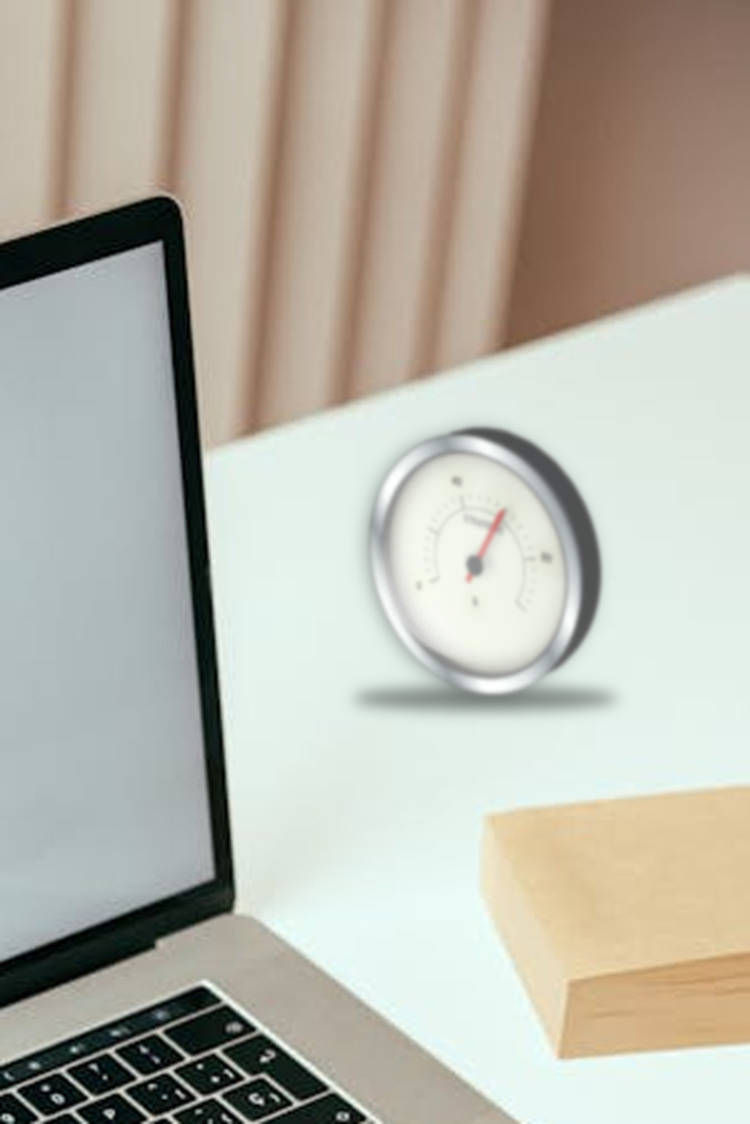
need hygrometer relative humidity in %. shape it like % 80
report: % 60
